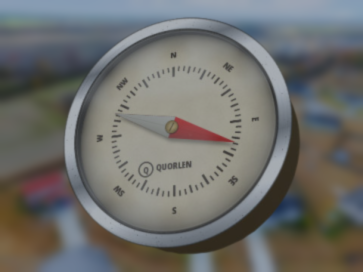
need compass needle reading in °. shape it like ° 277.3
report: ° 110
